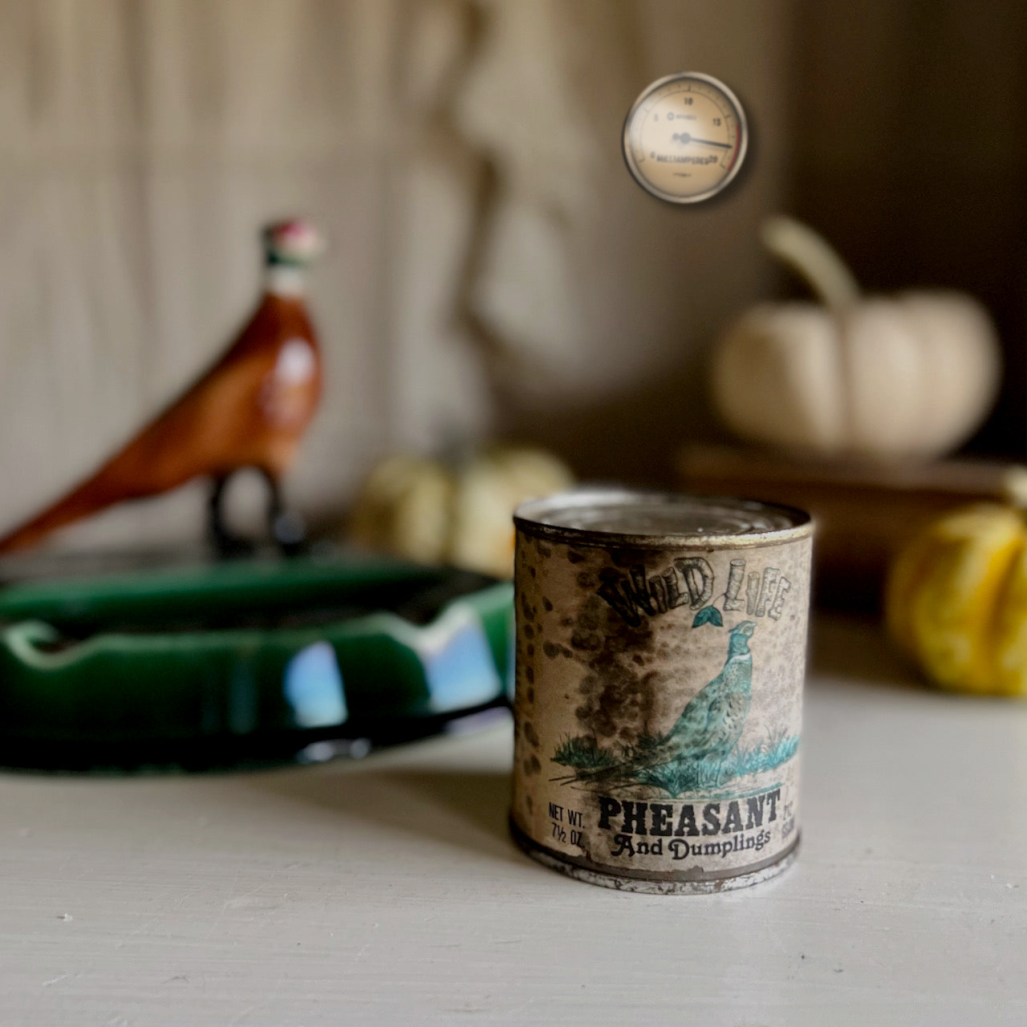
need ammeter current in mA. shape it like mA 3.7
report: mA 18
